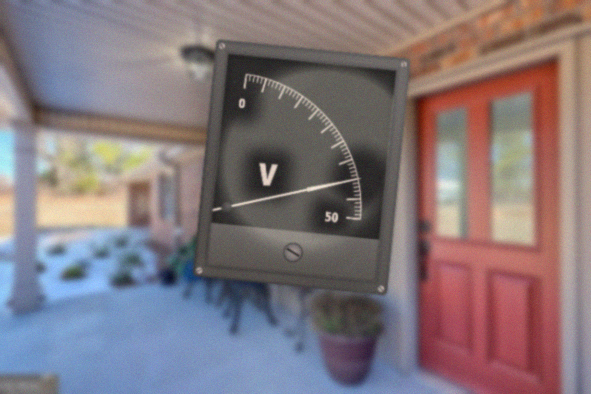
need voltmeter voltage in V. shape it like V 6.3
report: V 40
